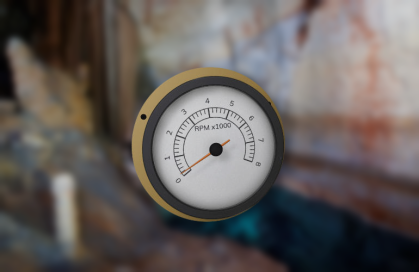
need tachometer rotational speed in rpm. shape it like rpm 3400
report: rpm 200
